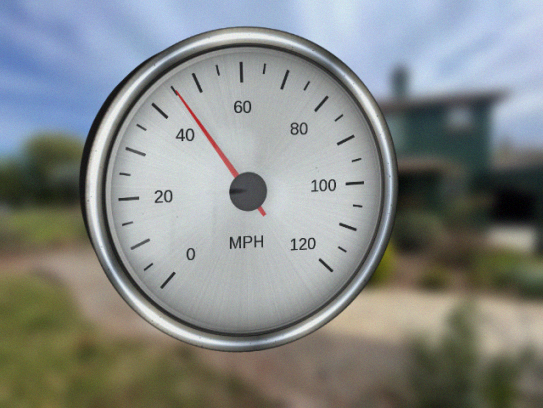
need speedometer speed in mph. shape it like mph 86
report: mph 45
